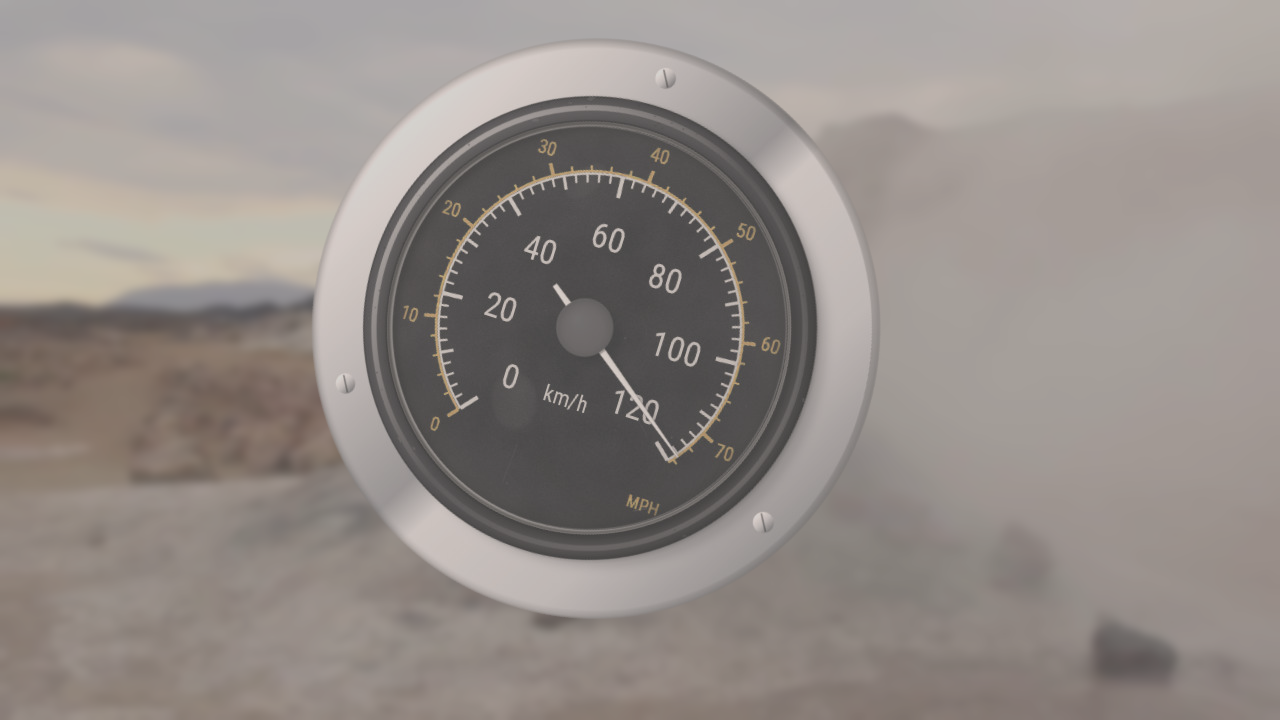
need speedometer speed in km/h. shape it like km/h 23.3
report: km/h 118
